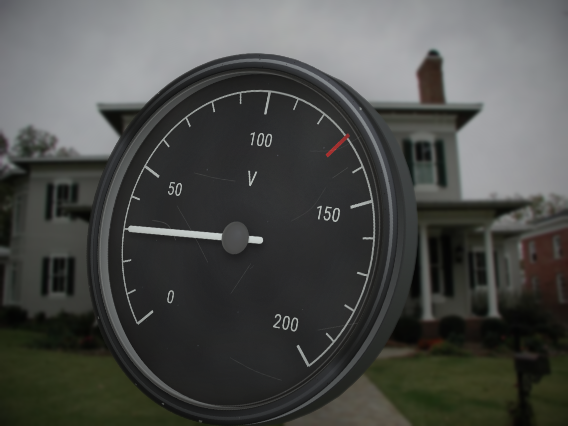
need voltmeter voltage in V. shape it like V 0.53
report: V 30
